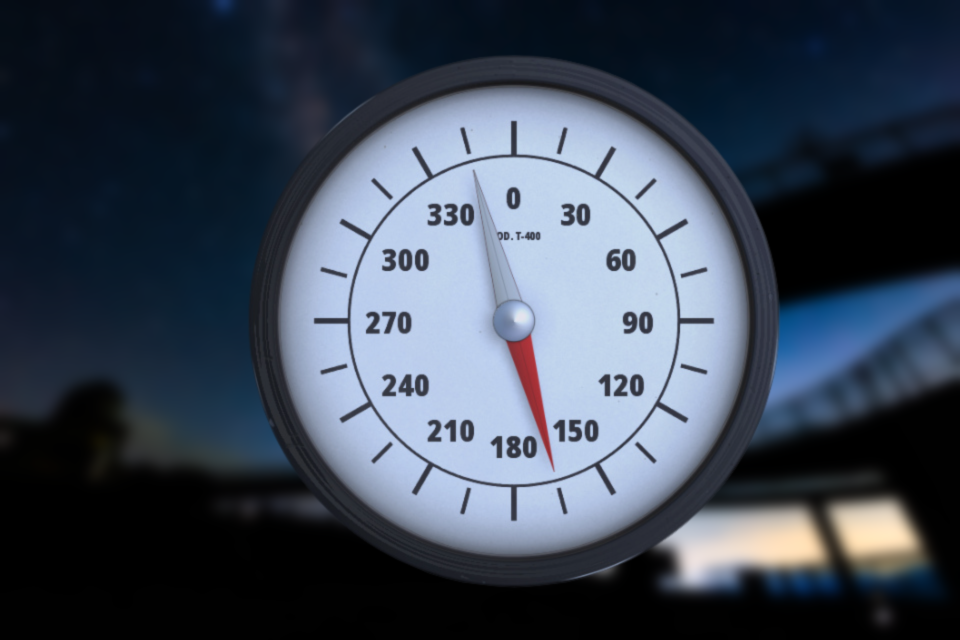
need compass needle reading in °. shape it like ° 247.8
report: ° 165
